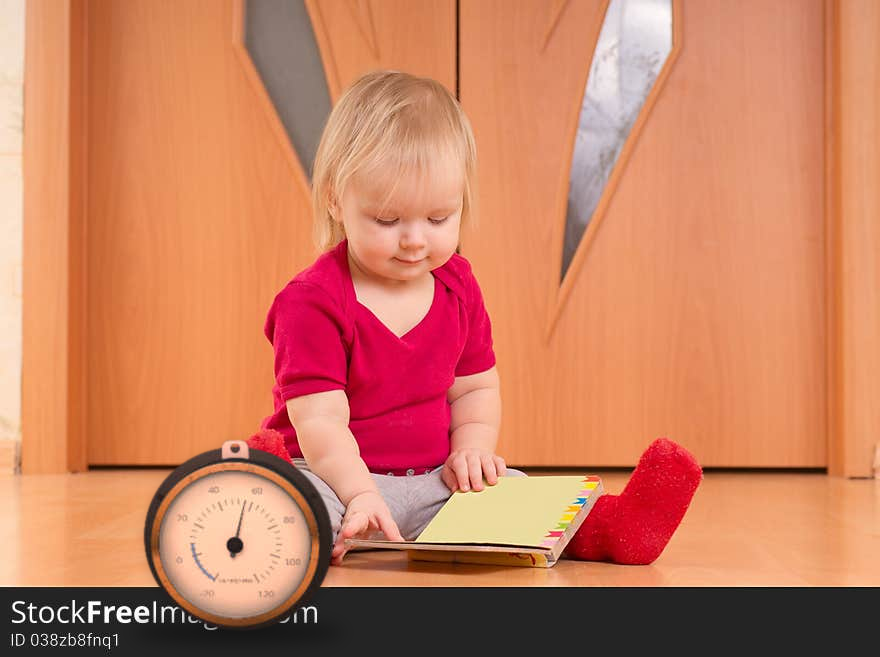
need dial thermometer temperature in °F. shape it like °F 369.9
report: °F 56
